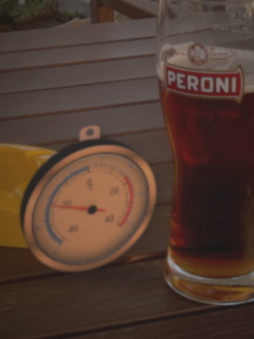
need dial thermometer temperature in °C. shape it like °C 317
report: °C -20
